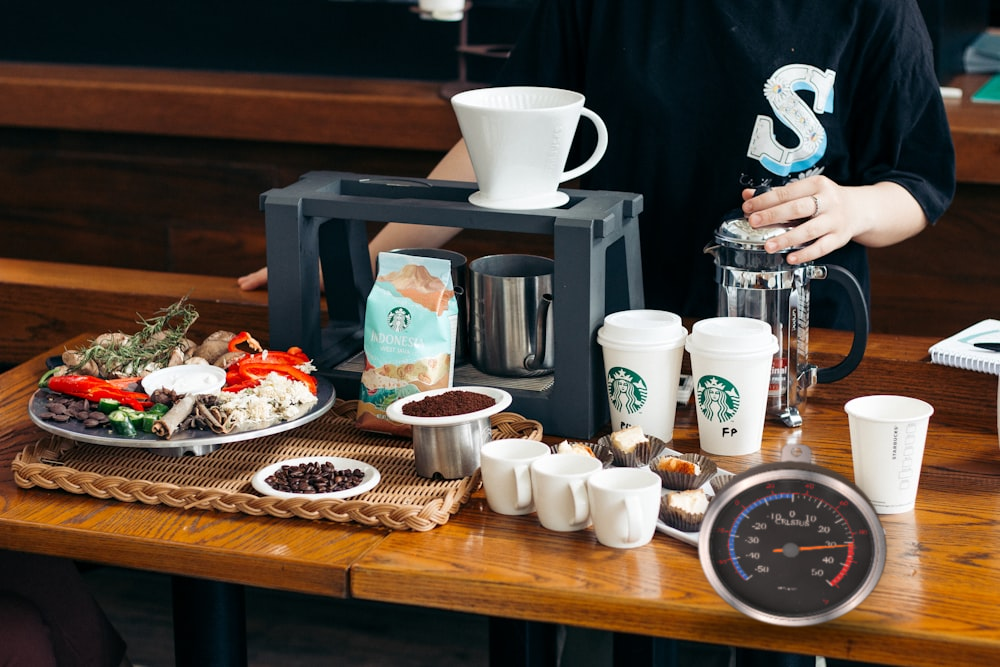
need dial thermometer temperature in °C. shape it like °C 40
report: °C 30
